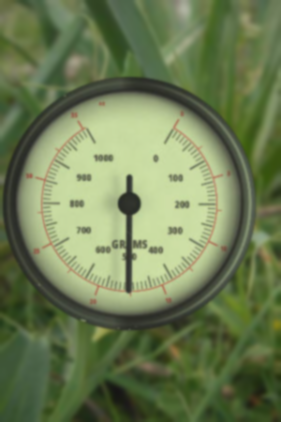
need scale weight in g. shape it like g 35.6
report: g 500
